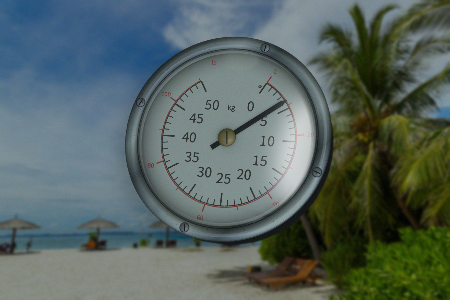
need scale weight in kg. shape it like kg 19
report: kg 4
